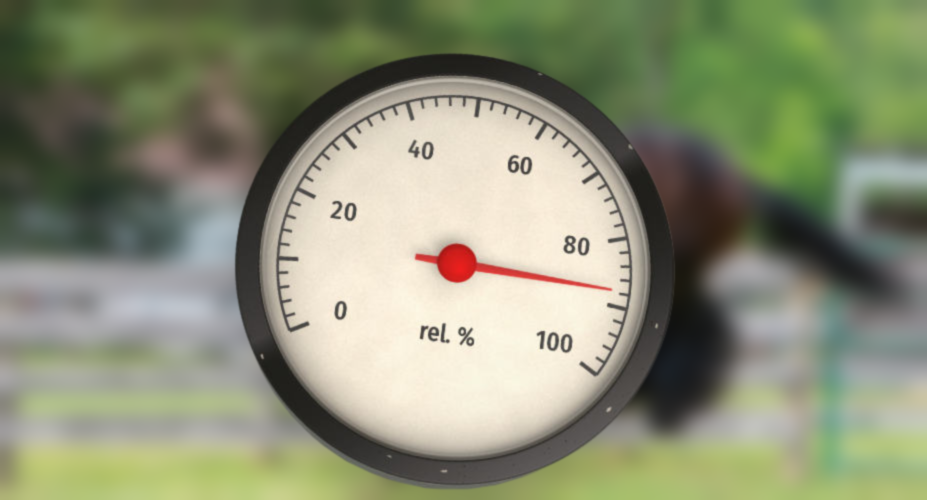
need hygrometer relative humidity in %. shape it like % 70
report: % 88
